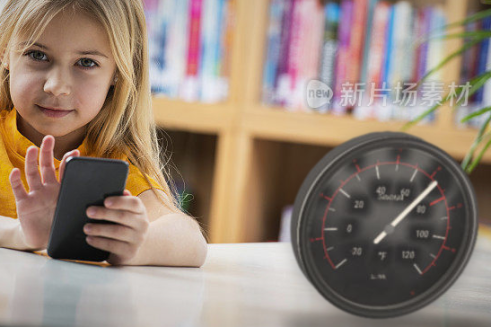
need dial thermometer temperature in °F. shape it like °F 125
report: °F 70
